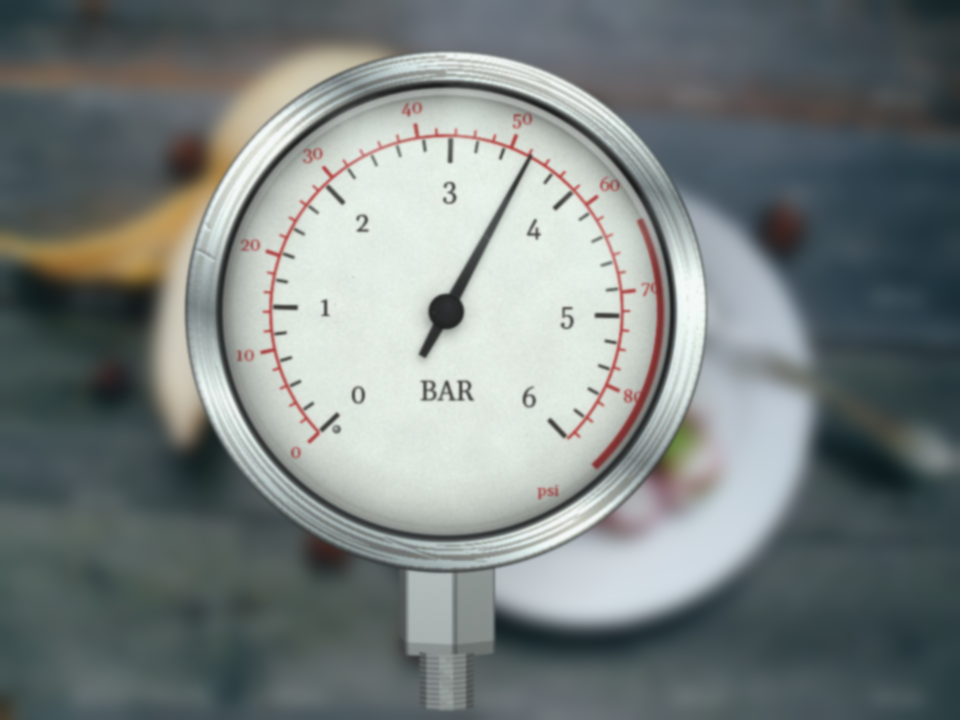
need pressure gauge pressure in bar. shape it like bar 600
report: bar 3.6
